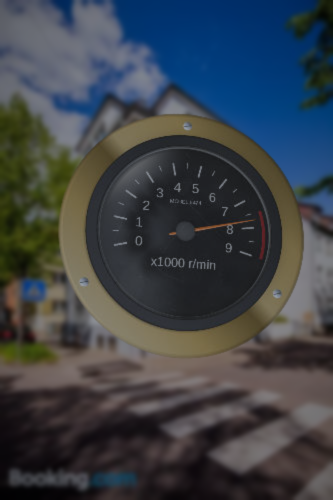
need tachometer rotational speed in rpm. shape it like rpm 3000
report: rpm 7750
